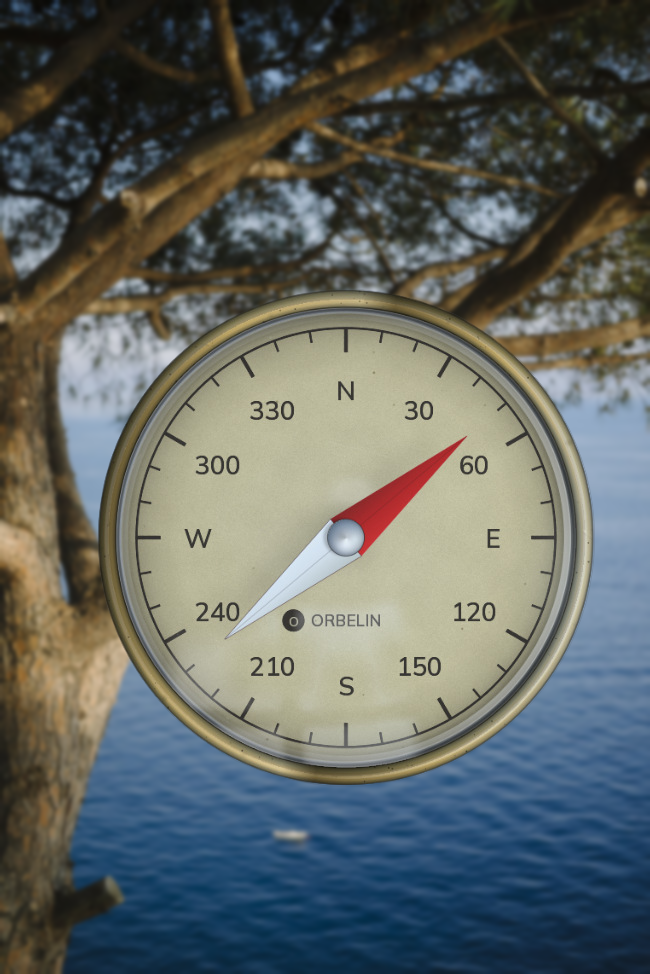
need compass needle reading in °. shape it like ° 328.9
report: ° 50
